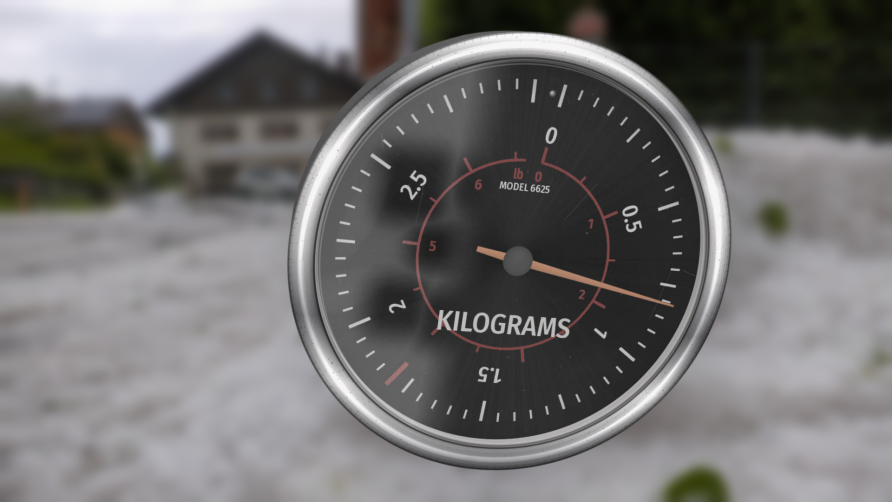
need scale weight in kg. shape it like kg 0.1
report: kg 0.8
